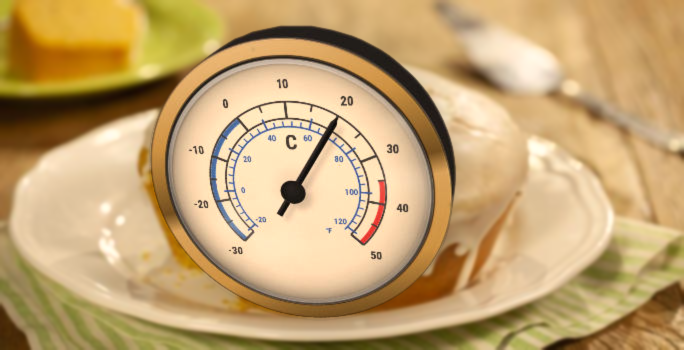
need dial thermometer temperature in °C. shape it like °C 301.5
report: °C 20
